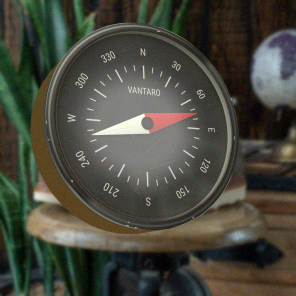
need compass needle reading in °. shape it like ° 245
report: ° 75
